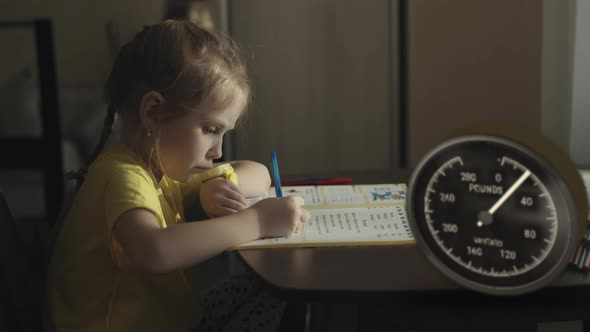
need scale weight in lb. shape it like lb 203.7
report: lb 20
